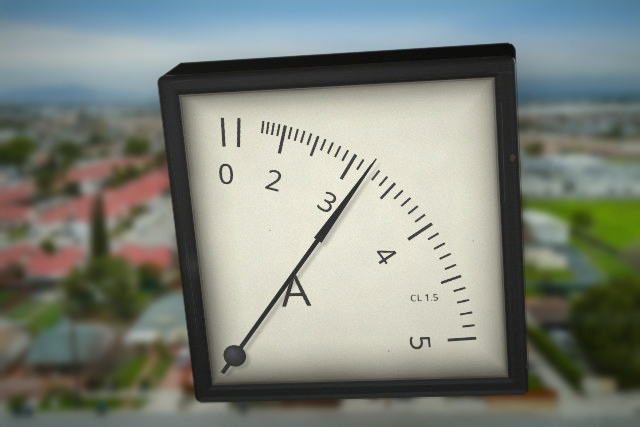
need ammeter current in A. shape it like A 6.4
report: A 3.2
